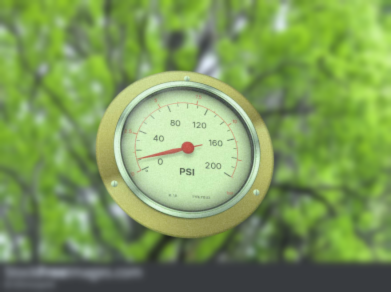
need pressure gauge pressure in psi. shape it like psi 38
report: psi 10
